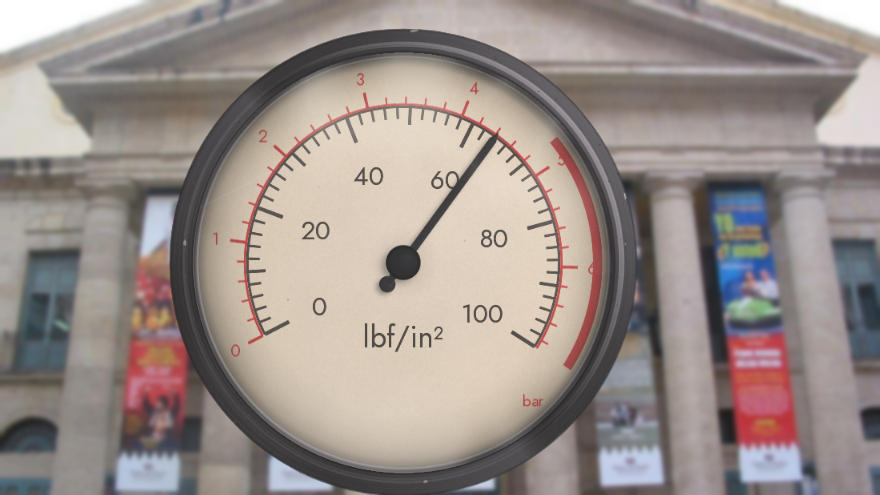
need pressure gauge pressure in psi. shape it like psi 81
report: psi 64
